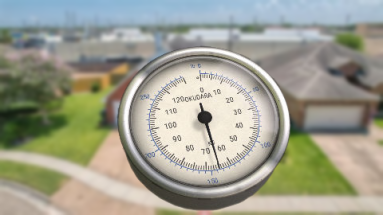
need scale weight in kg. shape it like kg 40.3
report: kg 65
